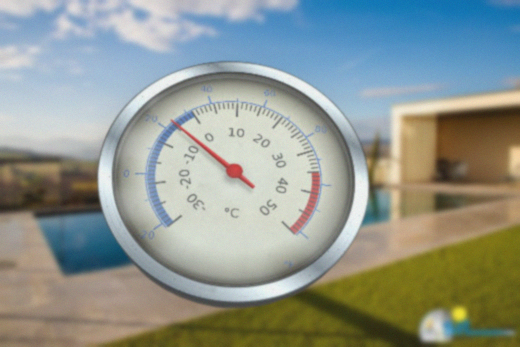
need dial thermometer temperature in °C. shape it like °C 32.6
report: °C -5
